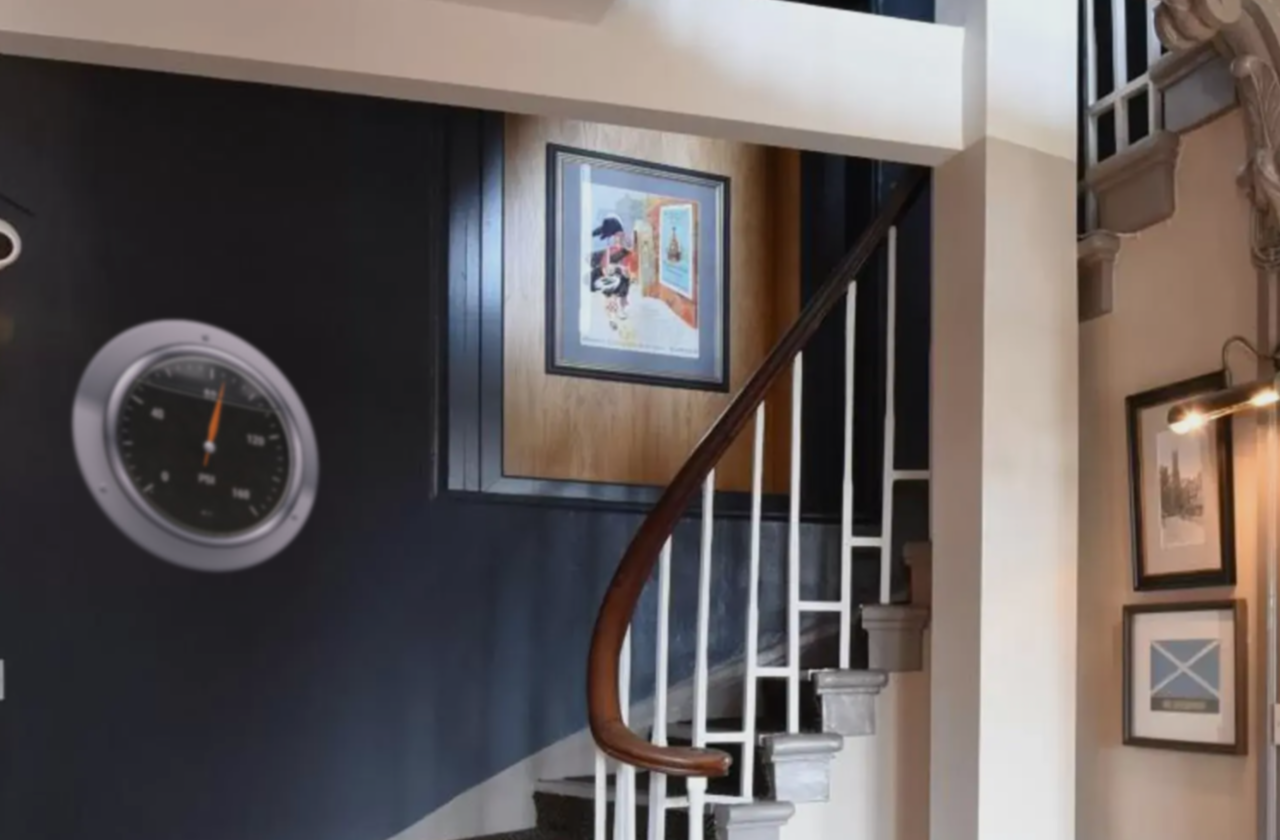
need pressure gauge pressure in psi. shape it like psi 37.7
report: psi 85
